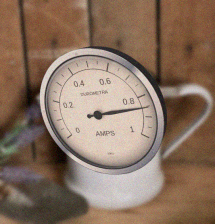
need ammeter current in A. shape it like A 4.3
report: A 0.85
